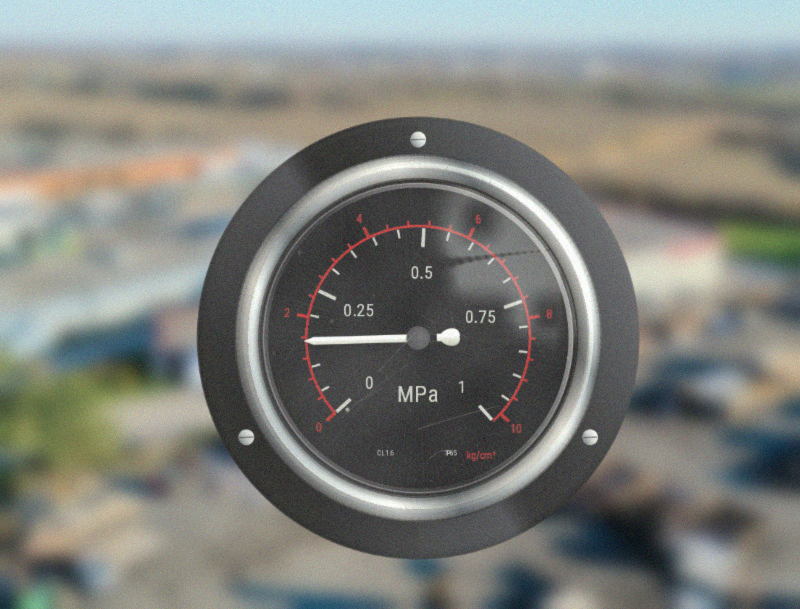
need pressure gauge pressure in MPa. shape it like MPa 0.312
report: MPa 0.15
